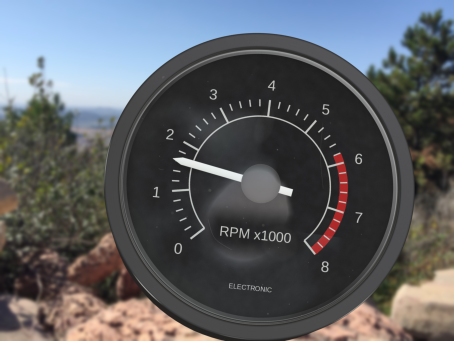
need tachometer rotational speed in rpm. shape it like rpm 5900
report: rpm 1600
